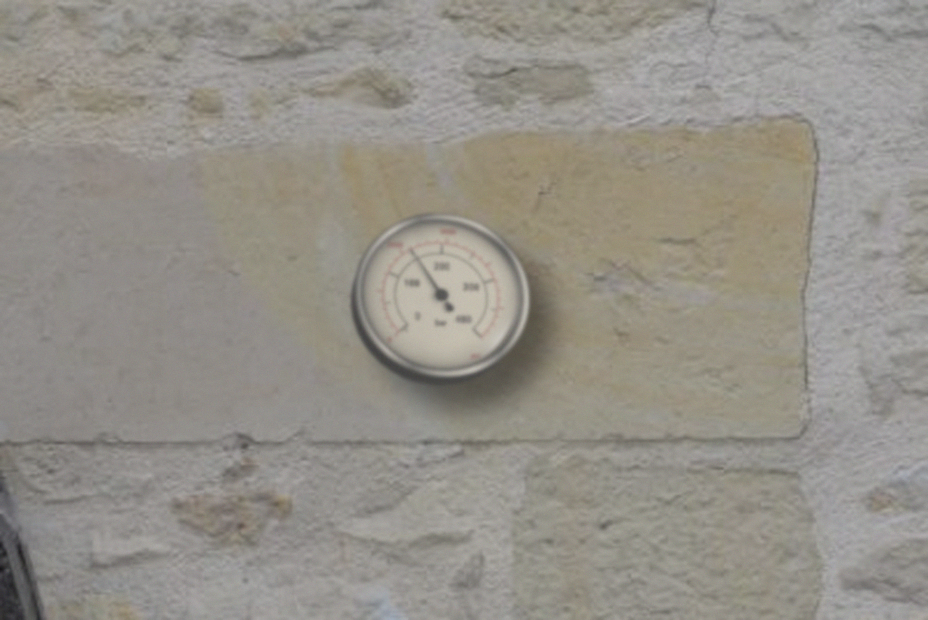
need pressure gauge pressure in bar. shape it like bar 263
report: bar 150
